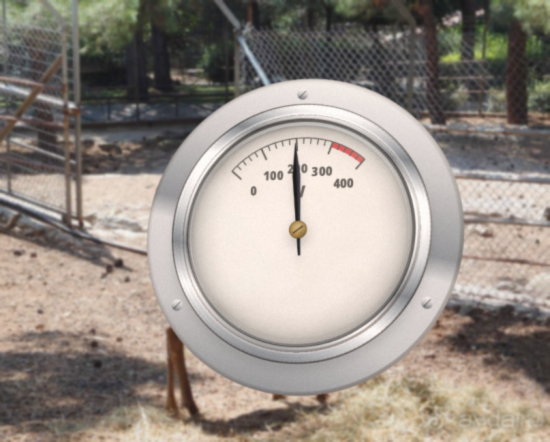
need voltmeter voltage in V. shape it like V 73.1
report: V 200
